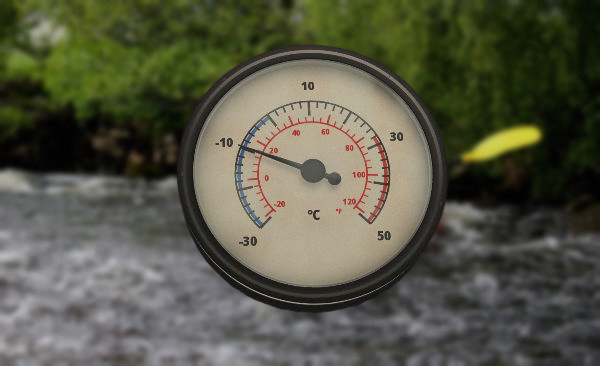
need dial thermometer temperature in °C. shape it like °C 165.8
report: °C -10
